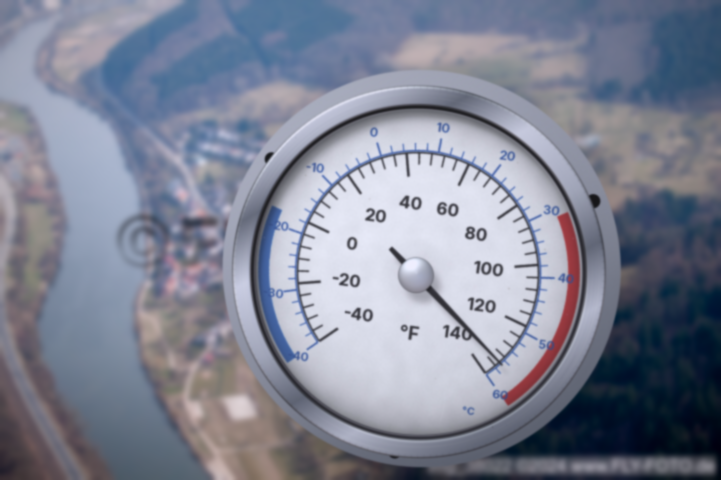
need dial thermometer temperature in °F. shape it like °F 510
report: °F 134
